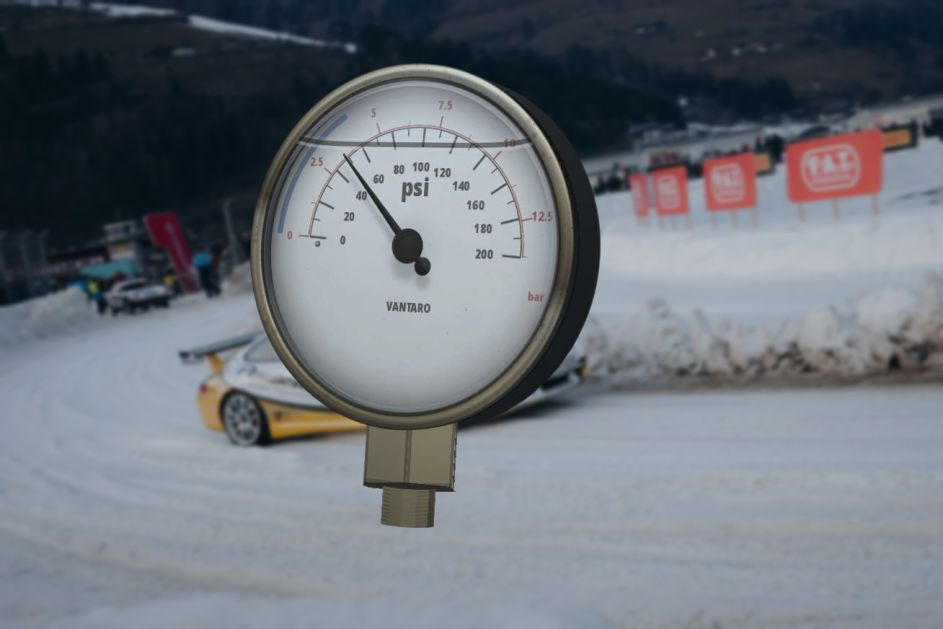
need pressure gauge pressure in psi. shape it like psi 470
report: psi 50
